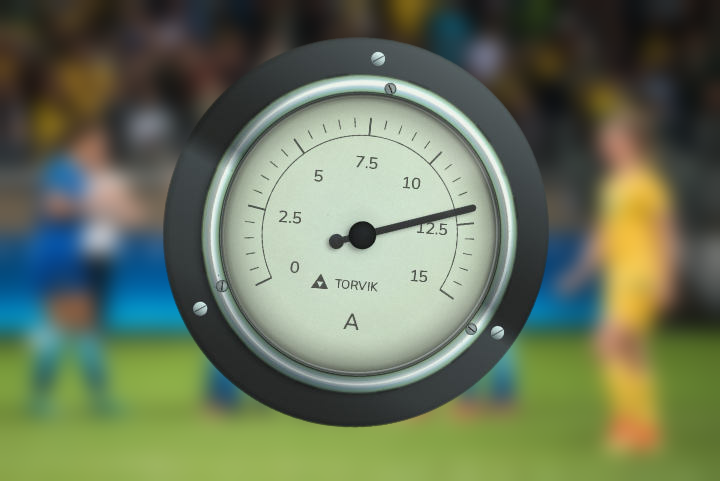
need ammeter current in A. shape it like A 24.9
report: A 12
